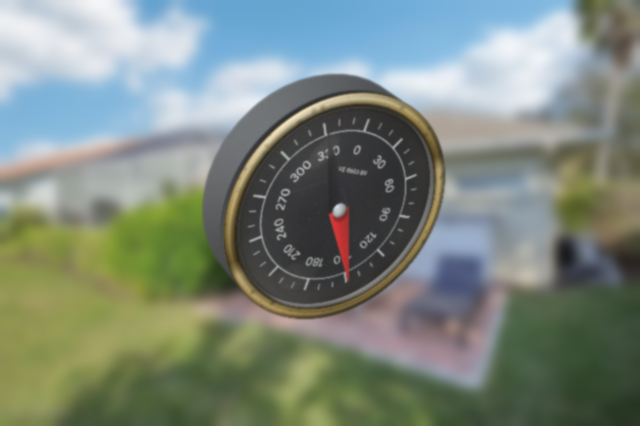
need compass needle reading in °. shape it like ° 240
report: ° 150
